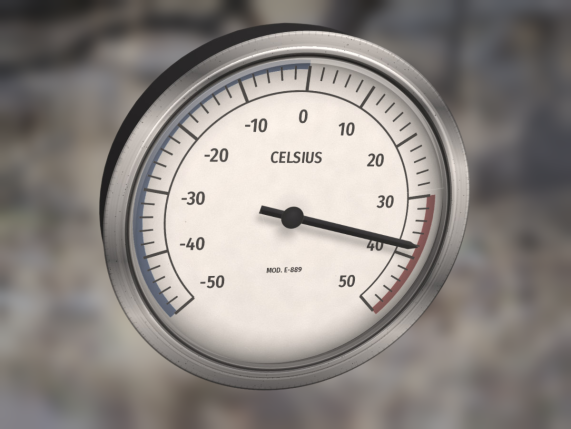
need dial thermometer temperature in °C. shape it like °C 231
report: °C 38
